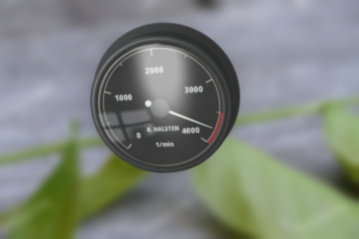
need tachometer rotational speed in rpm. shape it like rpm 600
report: rpm 3750
